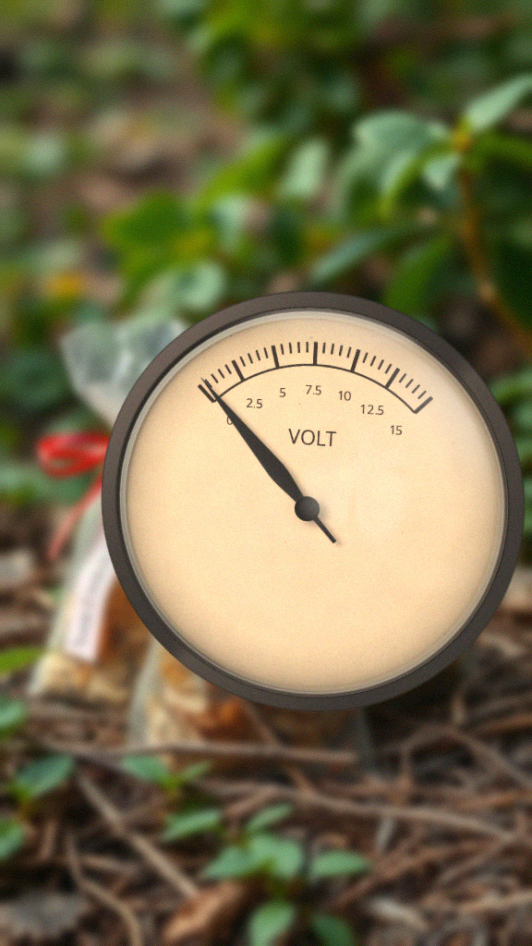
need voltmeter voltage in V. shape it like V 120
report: V 0.5
